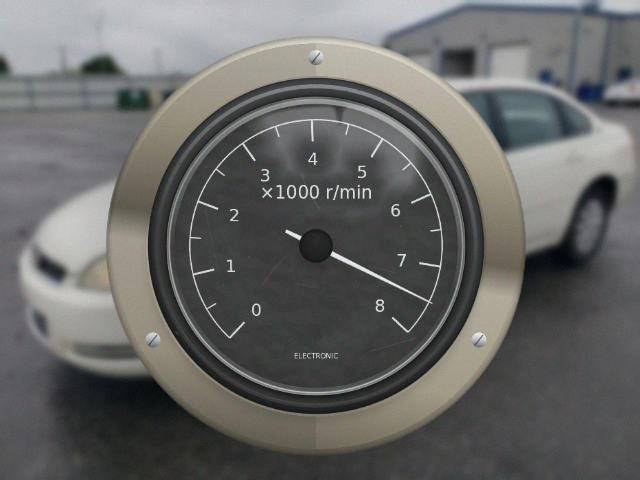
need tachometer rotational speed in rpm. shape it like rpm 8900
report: rpm 7500
